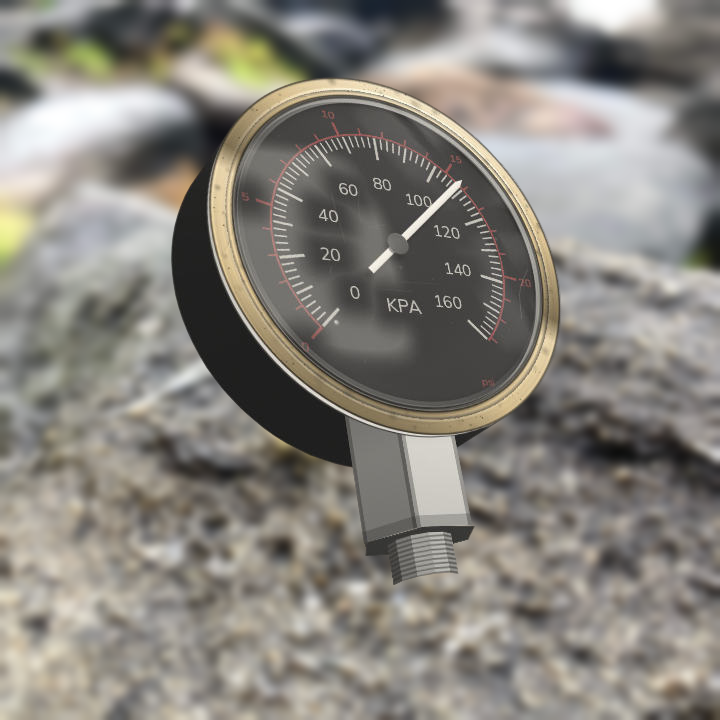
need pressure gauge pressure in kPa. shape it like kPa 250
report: kPa 108
